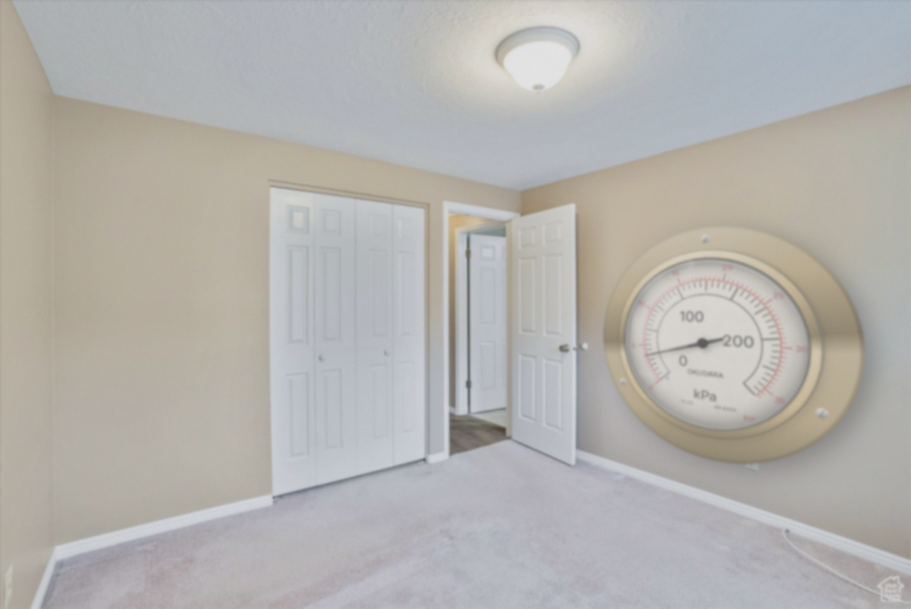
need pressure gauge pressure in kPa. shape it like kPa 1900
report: kPa 25
